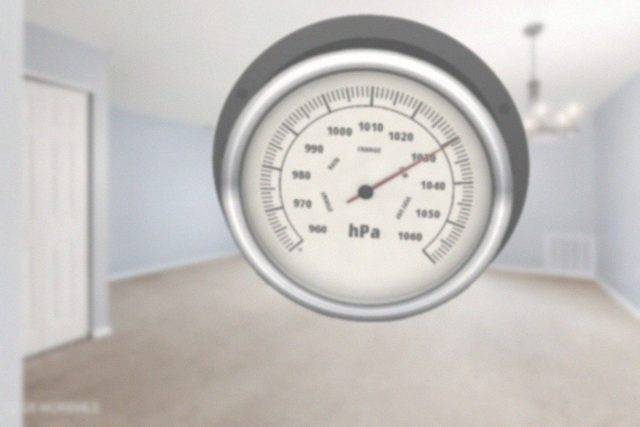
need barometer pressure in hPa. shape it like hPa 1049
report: hPa 1030
